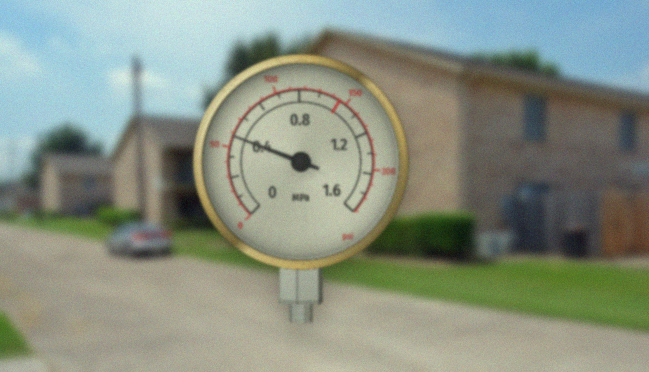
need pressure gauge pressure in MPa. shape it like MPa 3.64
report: MPa 0.4
